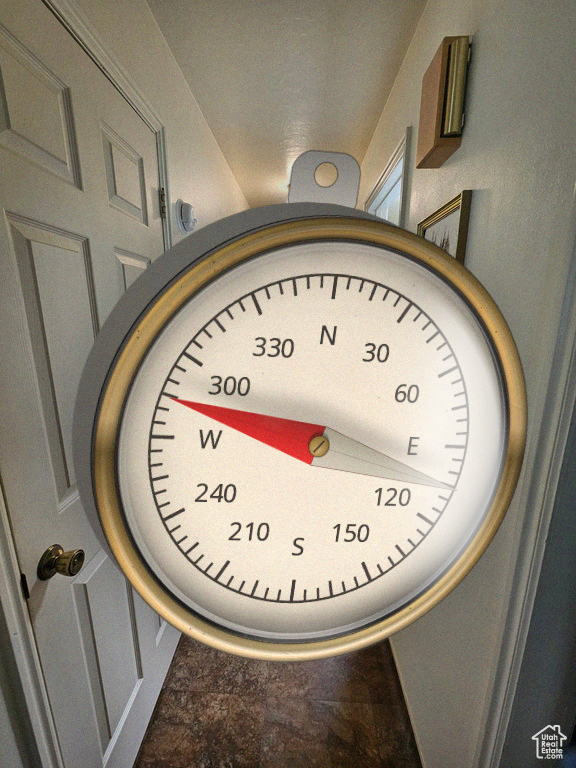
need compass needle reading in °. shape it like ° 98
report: ° 285
